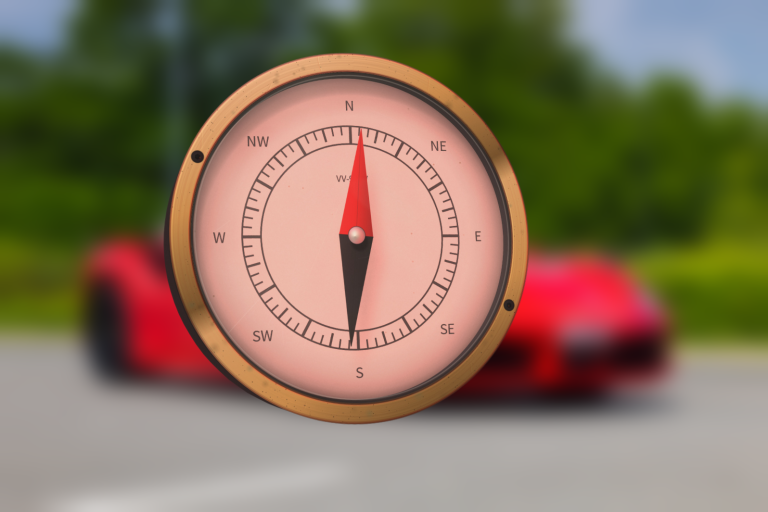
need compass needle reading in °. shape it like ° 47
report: ° 5
